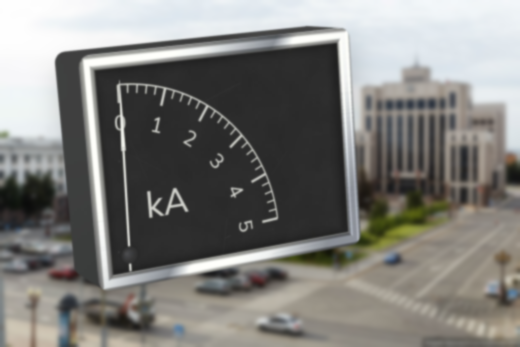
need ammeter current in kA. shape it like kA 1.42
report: kA 0
